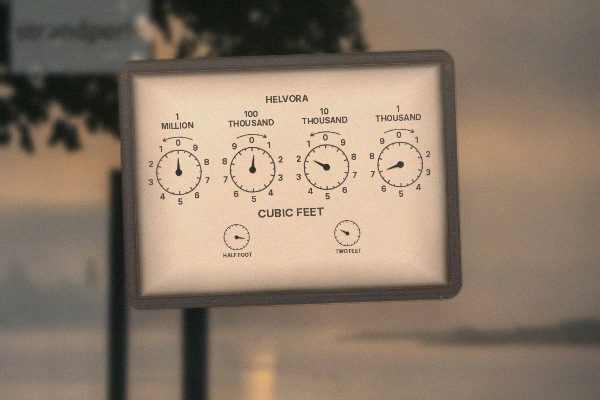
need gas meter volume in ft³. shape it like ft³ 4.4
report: ft³ 1700
